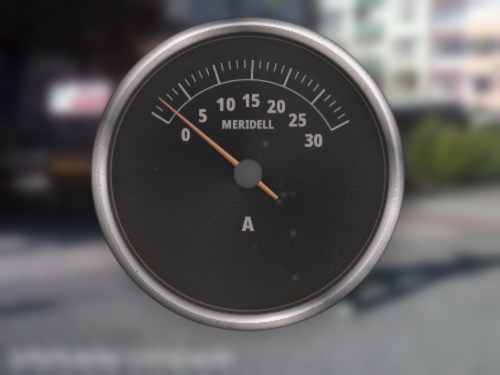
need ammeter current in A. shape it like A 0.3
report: A 2
